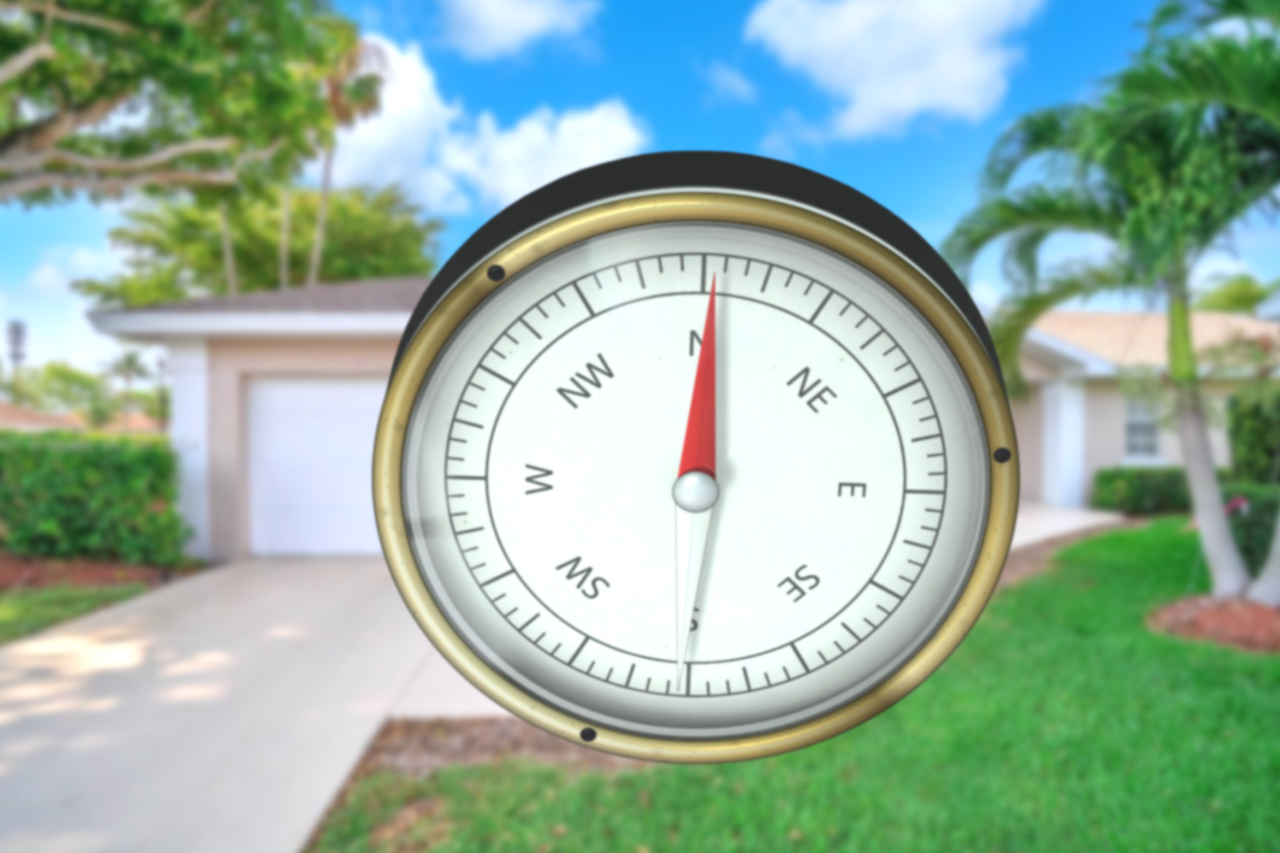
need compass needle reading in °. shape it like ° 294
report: ° 2.5
